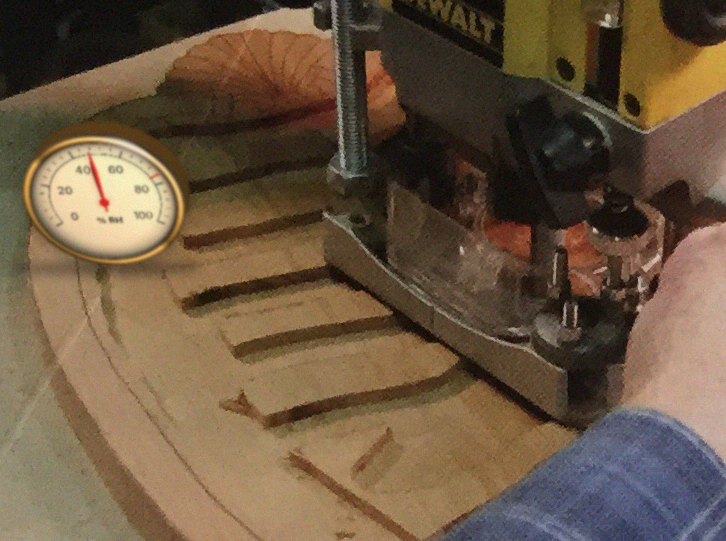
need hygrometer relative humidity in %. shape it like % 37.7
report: % 48
